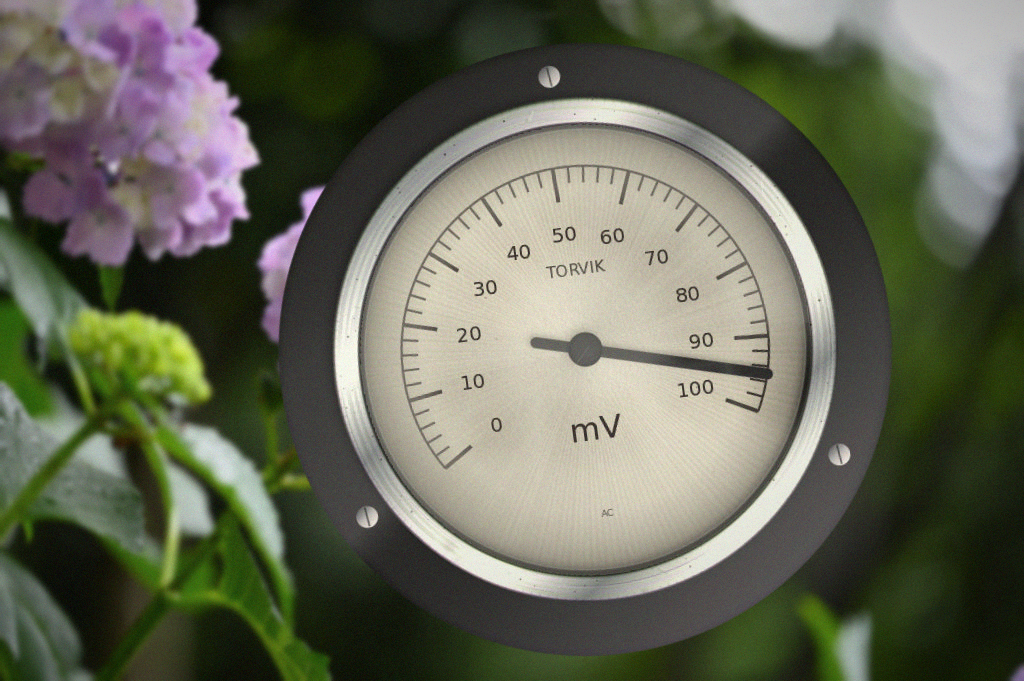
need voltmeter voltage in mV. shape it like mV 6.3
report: mV 95
